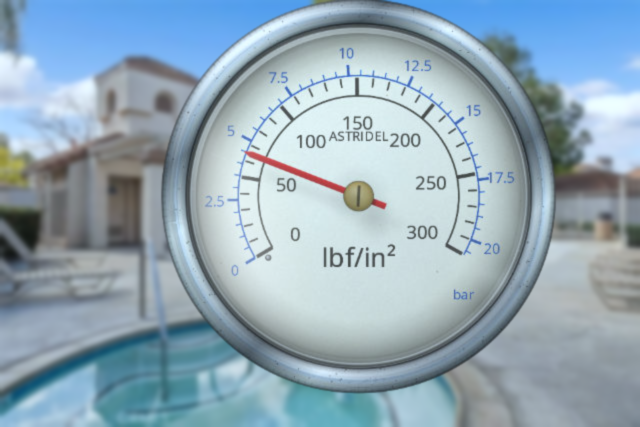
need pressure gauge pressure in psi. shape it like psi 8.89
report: psi 65
